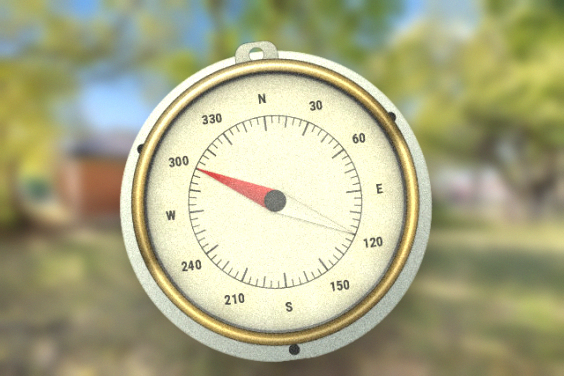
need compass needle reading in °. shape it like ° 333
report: ° 300
